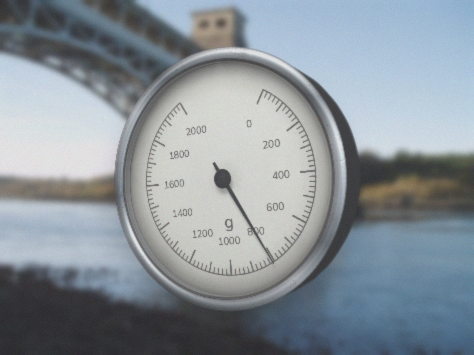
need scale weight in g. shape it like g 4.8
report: g 800
